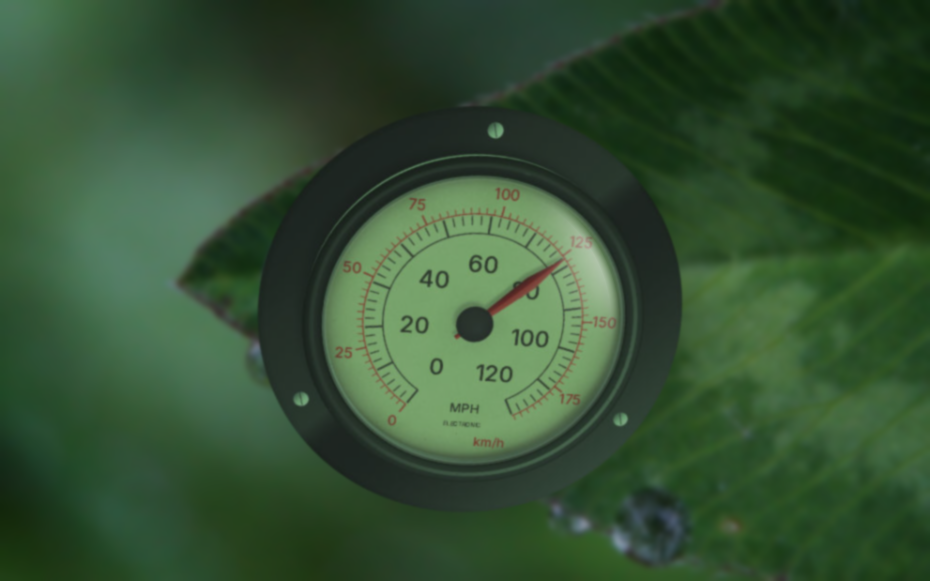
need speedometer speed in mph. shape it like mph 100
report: mph 78
